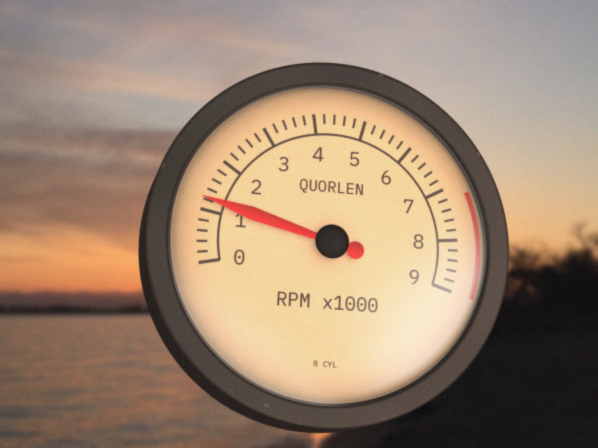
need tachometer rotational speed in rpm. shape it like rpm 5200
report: rpm 1200
